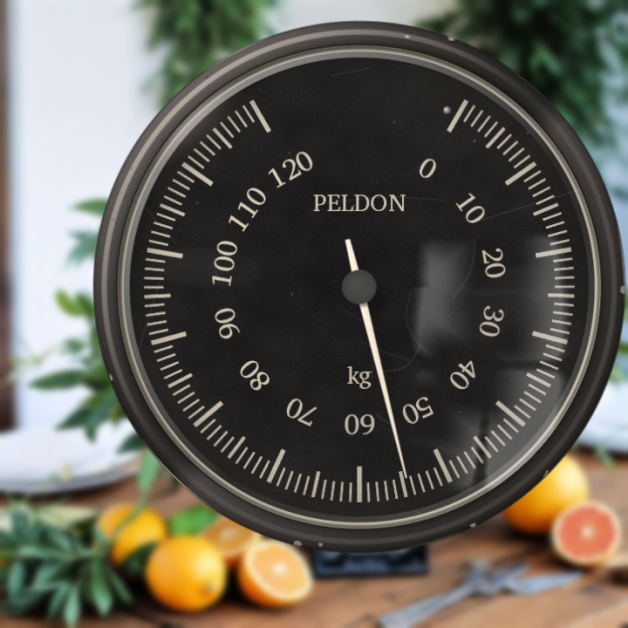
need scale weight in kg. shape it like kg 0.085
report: kg 54.5
